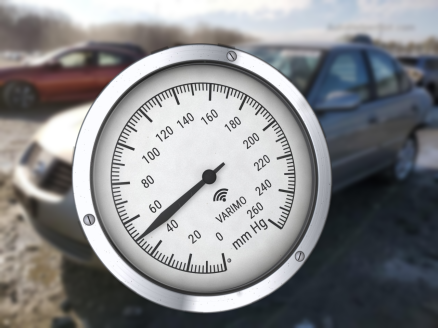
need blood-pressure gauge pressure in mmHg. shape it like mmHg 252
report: mmHg 50
